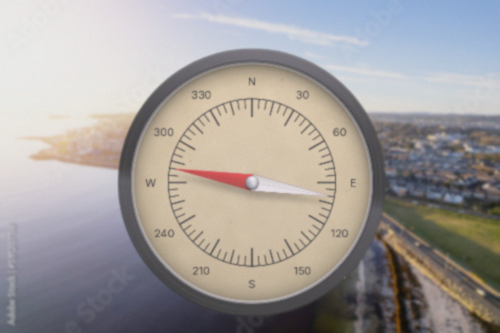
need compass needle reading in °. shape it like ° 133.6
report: ° 280
